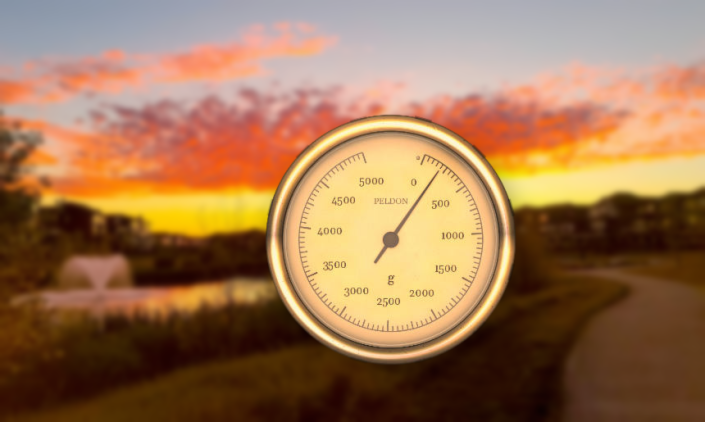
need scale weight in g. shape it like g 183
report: g 200
